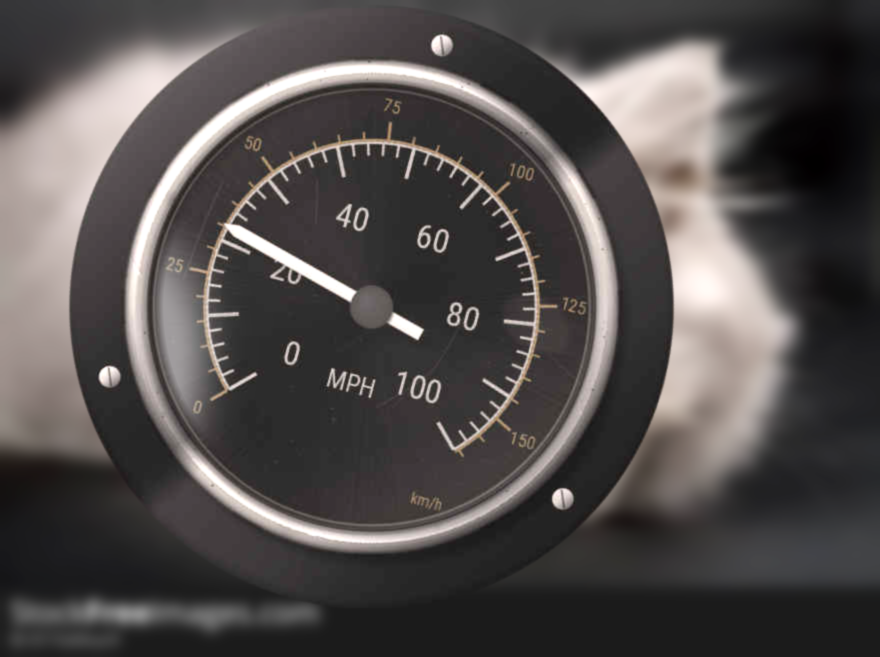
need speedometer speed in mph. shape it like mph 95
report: mph 22
